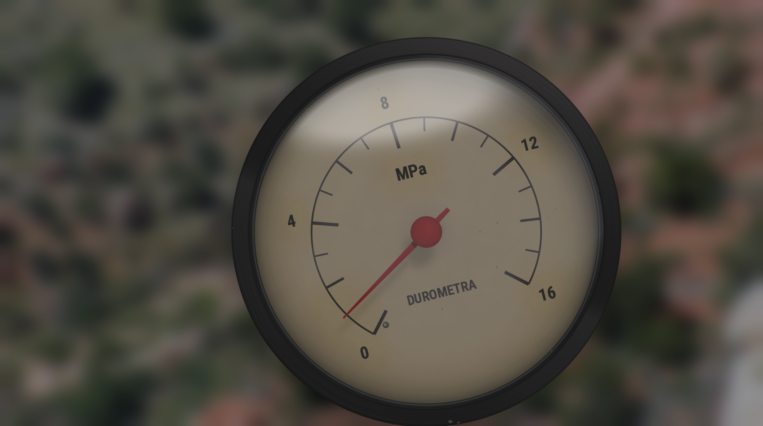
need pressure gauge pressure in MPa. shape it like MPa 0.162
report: MPa 1
